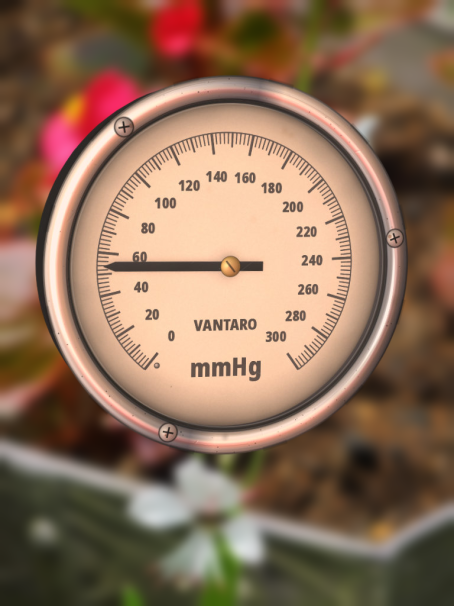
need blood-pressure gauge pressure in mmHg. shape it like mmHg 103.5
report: mmHg 54
